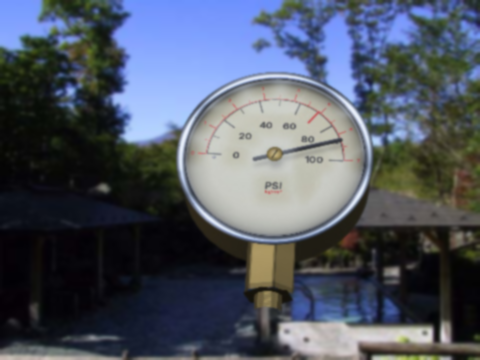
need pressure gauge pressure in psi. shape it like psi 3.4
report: psi 90
